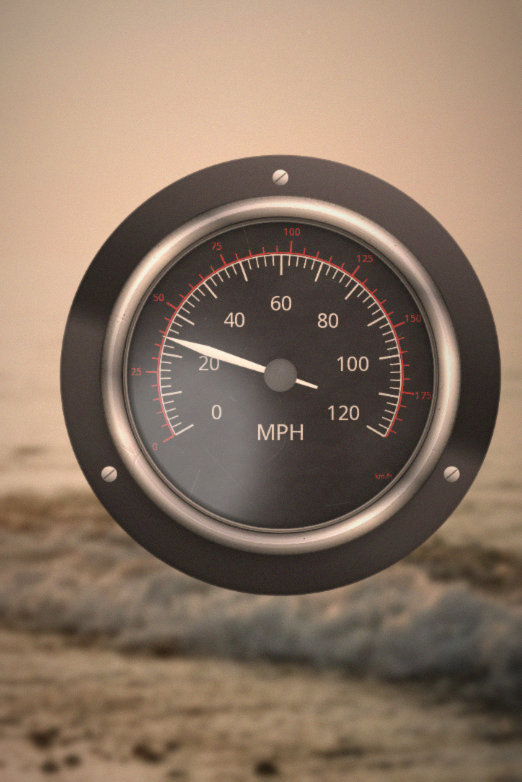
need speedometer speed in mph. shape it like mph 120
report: mph 24
